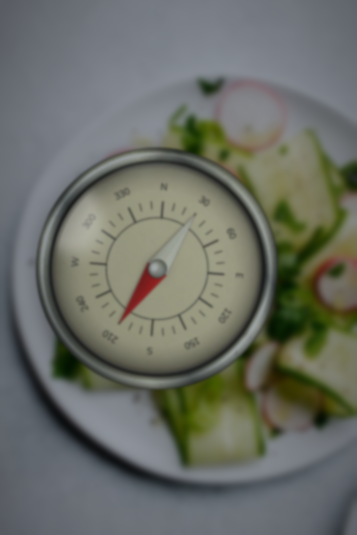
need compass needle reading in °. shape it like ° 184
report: ° 210
